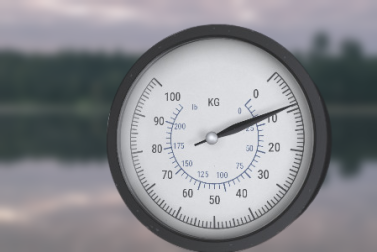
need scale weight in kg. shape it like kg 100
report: kg 9
